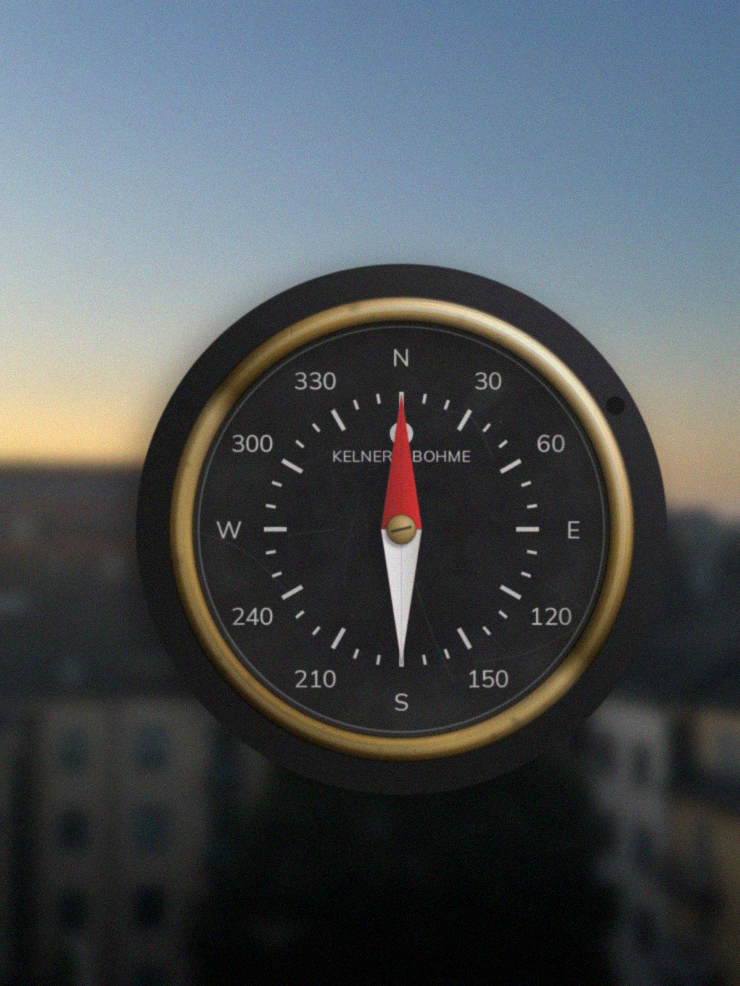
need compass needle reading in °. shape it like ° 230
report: ° 0
